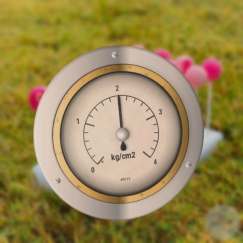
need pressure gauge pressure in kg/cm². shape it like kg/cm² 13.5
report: kg/cm² 2
